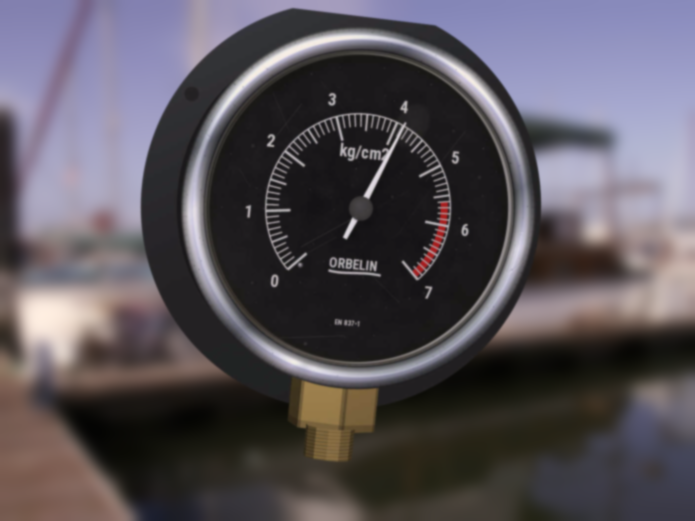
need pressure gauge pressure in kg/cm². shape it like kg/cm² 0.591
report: kg/cm² 4.1
